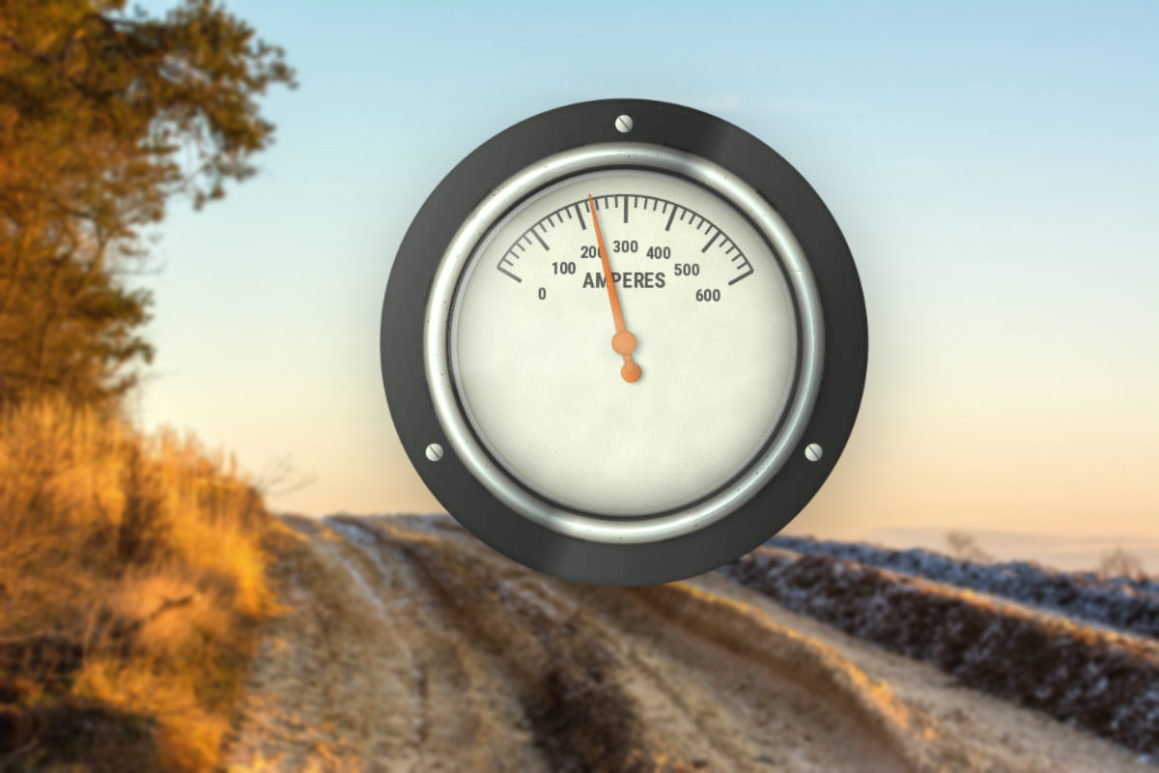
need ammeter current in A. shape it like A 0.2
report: A 230
